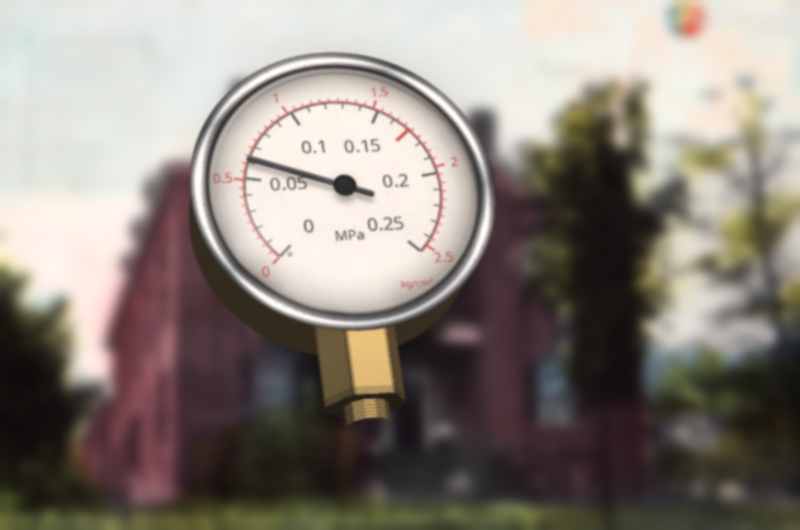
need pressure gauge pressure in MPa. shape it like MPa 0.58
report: MPa 0.06
